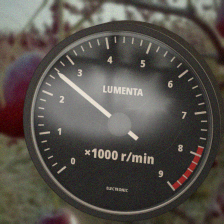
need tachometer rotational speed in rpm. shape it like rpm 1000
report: rpm 2600
